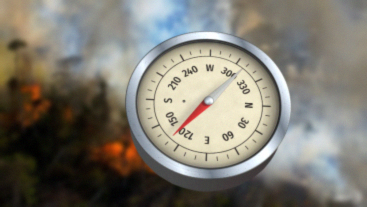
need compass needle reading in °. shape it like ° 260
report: ° 130
